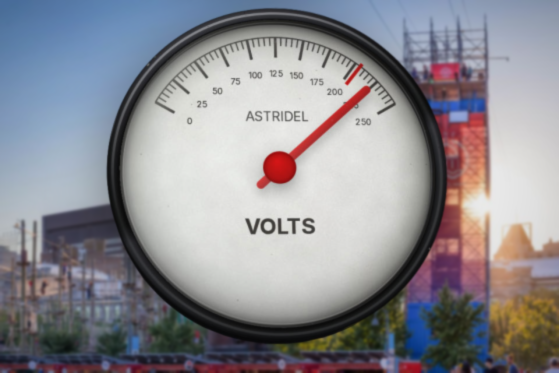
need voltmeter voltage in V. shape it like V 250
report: V 225
